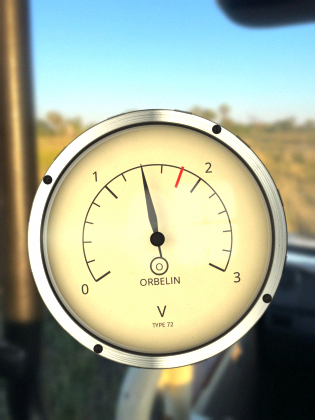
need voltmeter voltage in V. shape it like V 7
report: V 1.4
